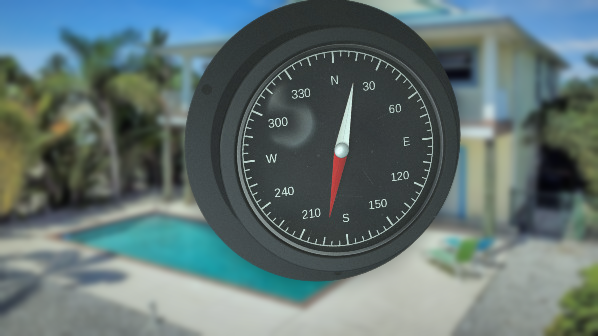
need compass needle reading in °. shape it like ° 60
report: ° 195
